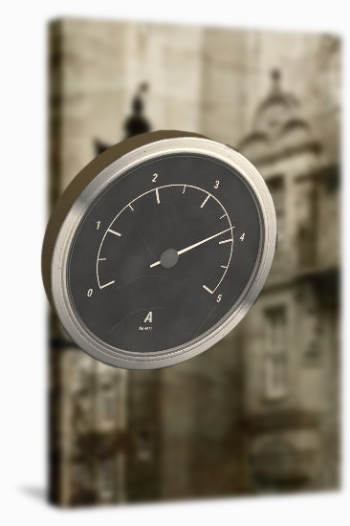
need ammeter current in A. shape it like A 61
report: A 3.75
